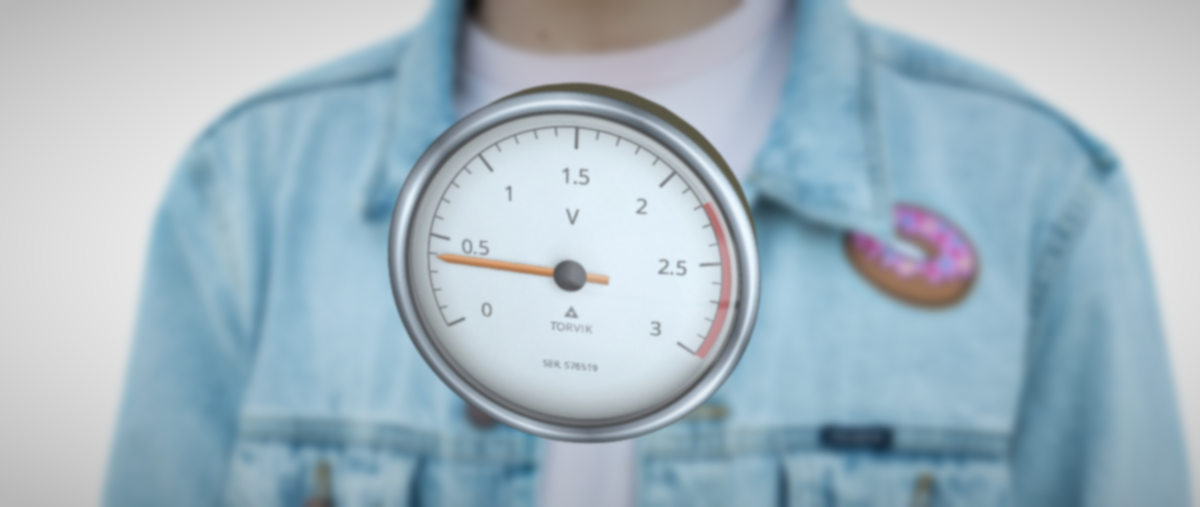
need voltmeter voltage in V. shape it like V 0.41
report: V 0.4
